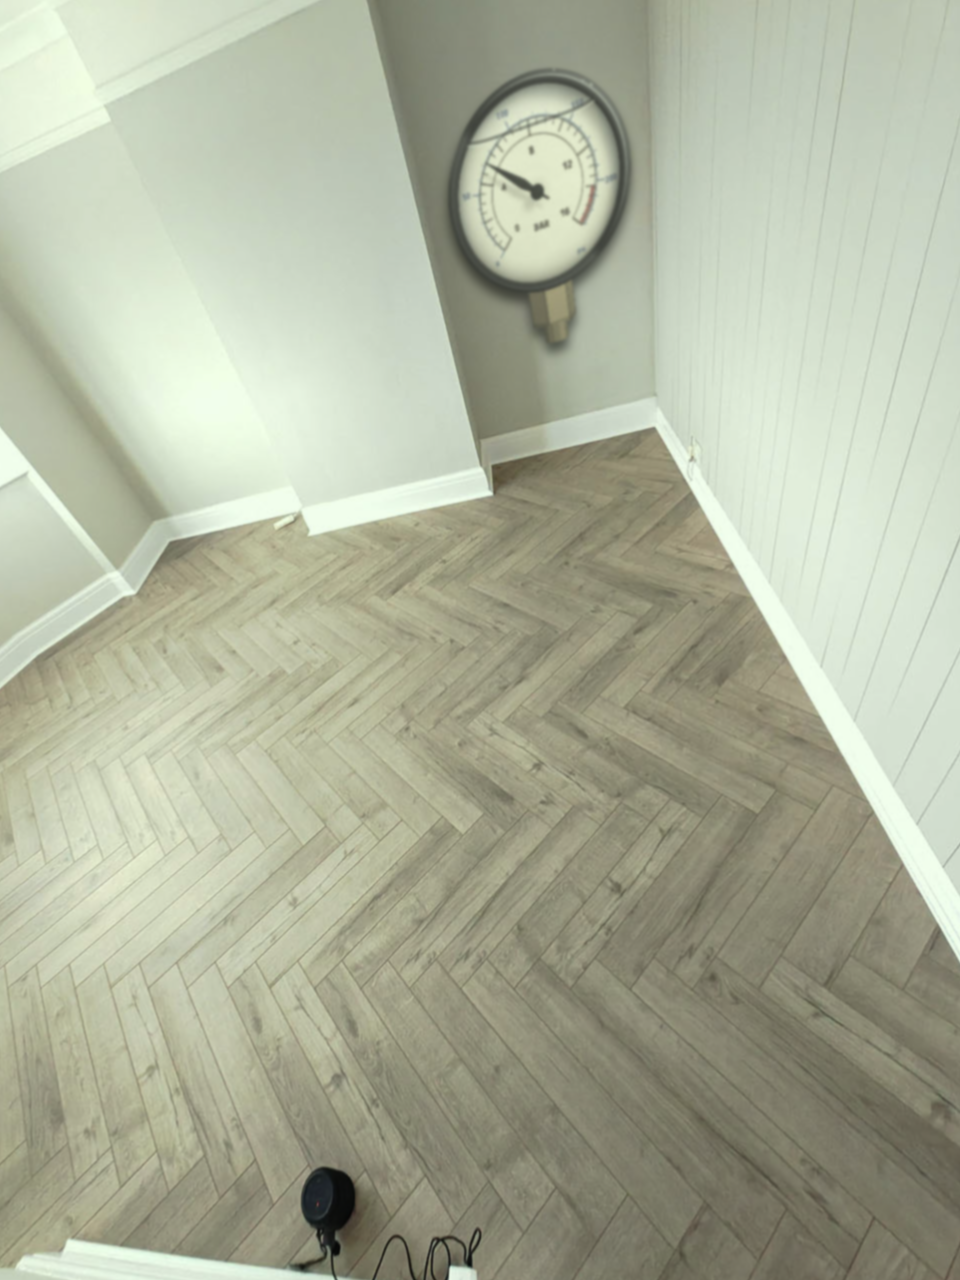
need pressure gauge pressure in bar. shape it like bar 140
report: bar 5
